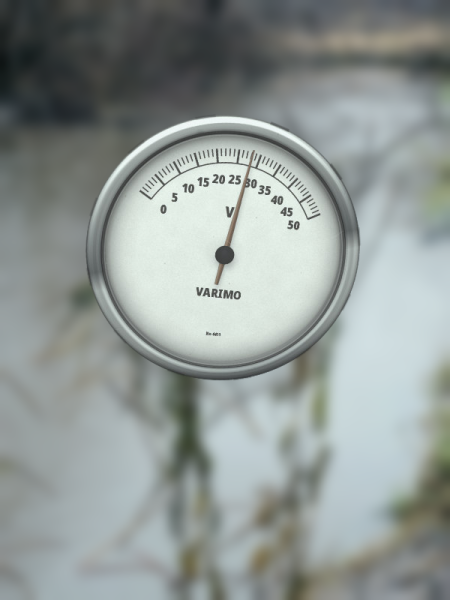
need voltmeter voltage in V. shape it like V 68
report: V 28
